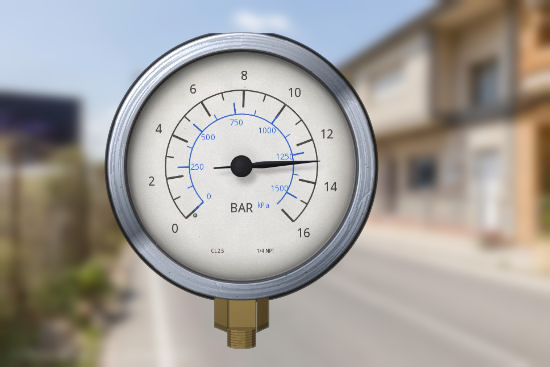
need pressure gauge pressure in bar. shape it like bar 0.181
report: bar 13
